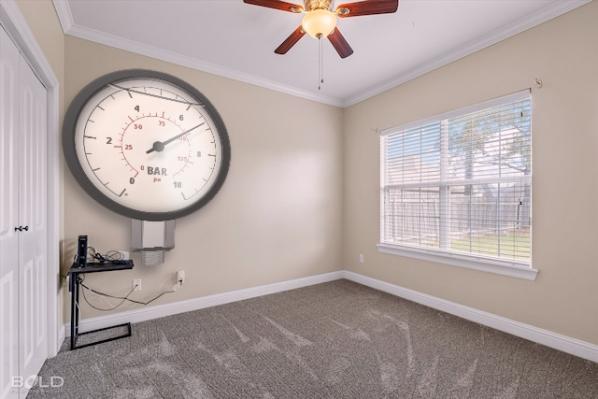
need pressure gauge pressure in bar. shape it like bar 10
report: bar 6.75
